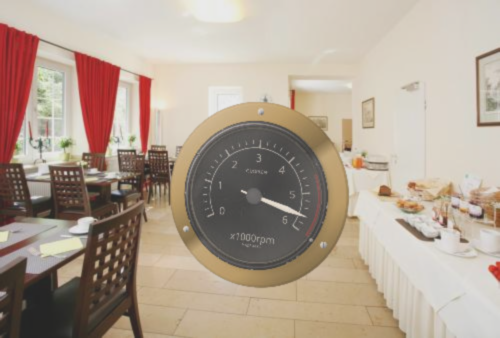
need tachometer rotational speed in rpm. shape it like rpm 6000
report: rpm 5600
